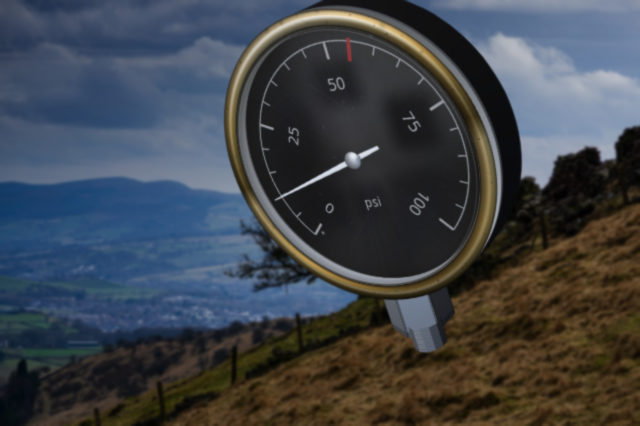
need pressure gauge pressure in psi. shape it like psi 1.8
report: psi 10
